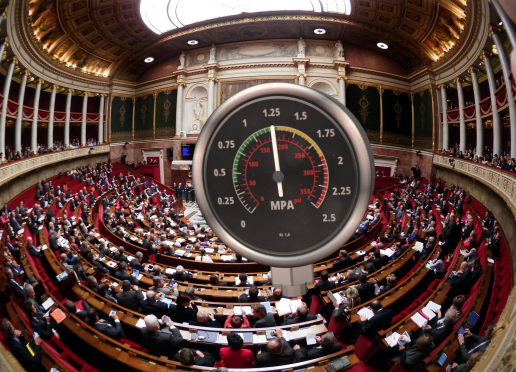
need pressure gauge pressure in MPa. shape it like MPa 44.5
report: MPa 1.25
